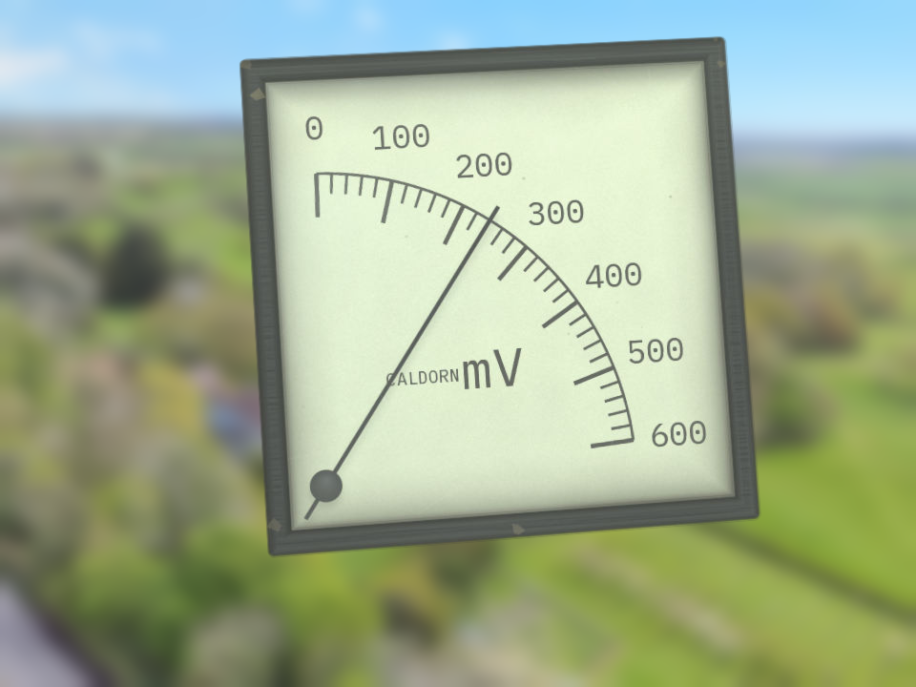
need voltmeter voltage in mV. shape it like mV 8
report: mV 240
